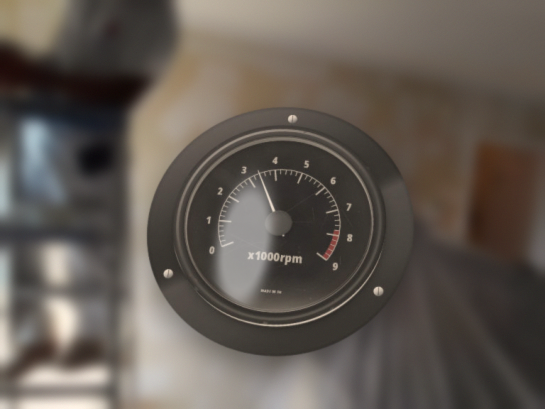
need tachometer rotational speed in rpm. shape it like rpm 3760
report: rpm 3400
